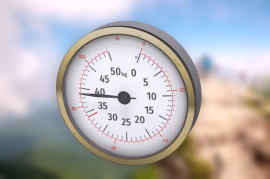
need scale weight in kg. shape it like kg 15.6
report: kg 39
